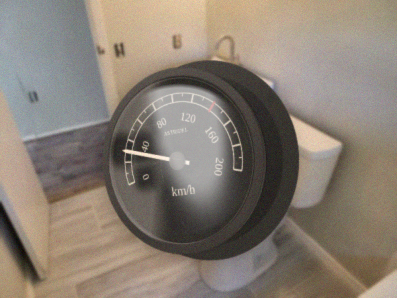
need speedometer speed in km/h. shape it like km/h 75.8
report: km/h 30
